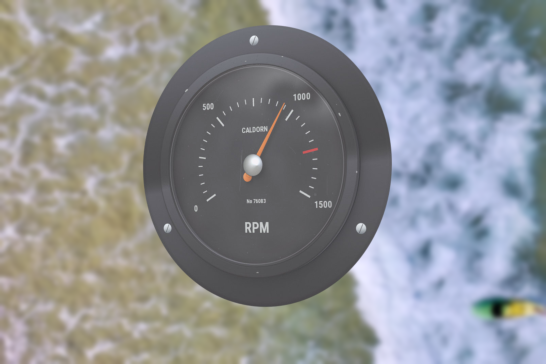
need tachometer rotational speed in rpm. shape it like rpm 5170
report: rpm 950
